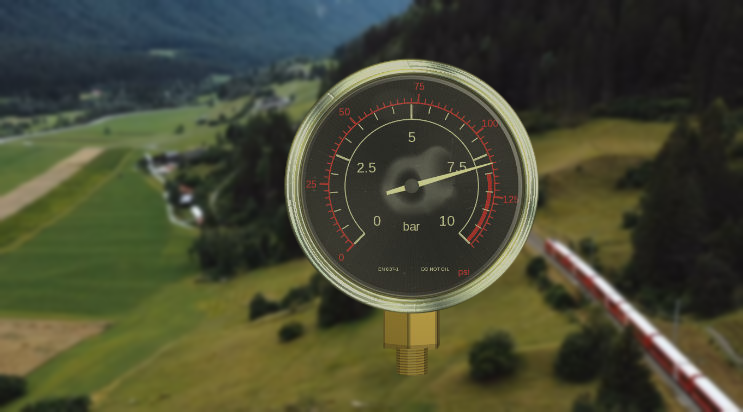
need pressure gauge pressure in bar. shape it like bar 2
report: bar 7.75
